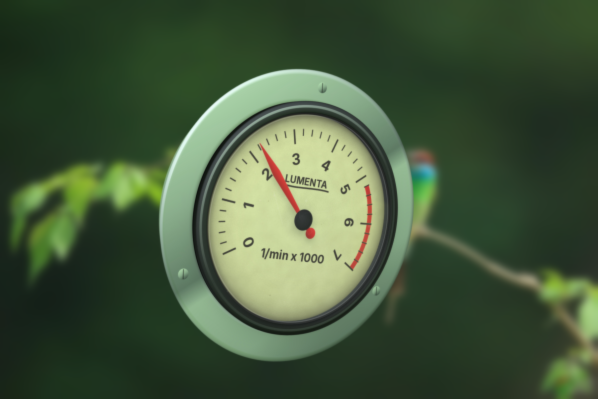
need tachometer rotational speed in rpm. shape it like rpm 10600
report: rpm 2200
